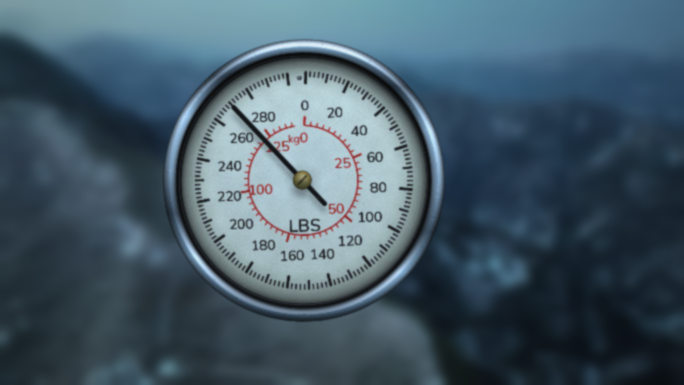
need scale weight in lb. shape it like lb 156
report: lb 270
